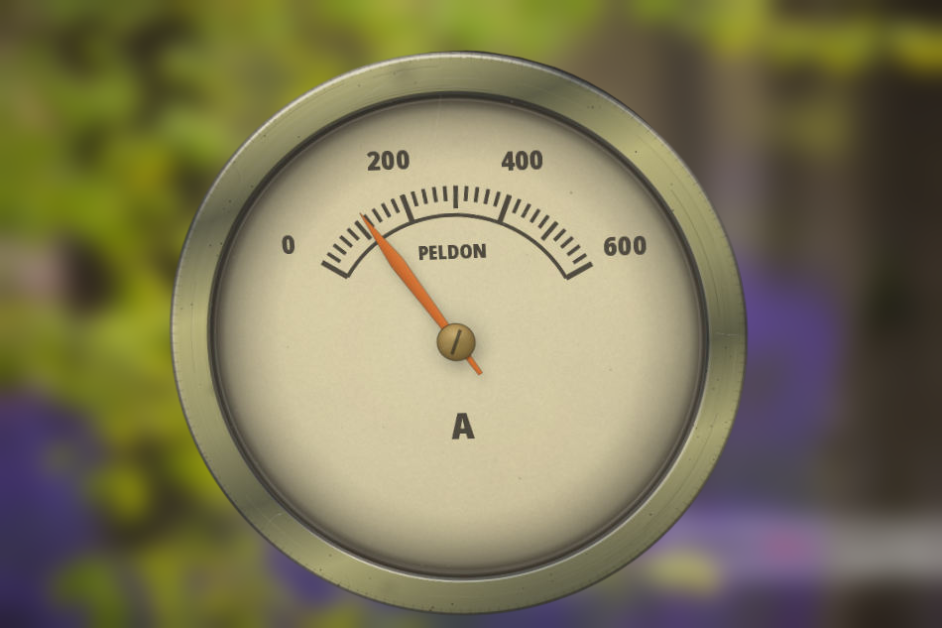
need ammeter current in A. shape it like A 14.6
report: A 120
